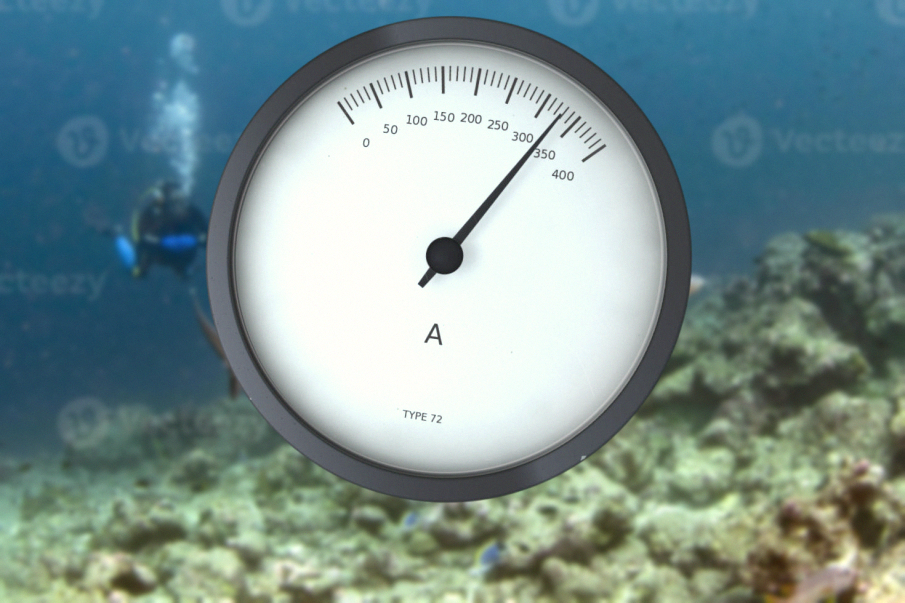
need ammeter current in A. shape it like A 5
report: A 330
